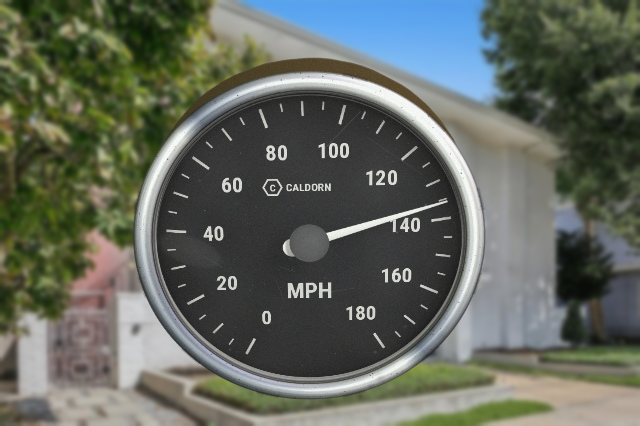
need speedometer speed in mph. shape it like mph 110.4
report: mph 135
